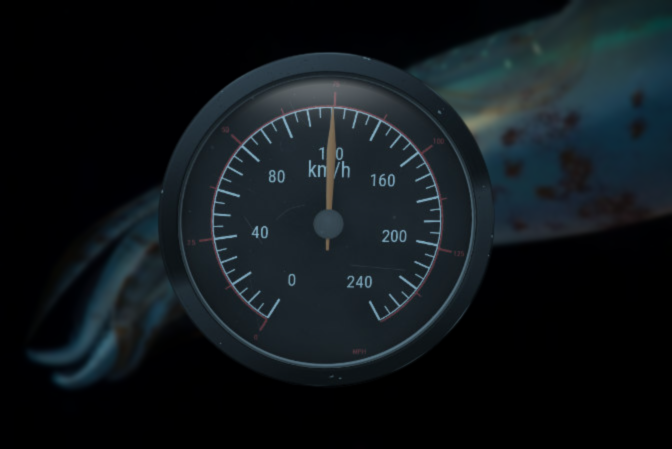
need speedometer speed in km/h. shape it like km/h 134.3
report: km/h 120
